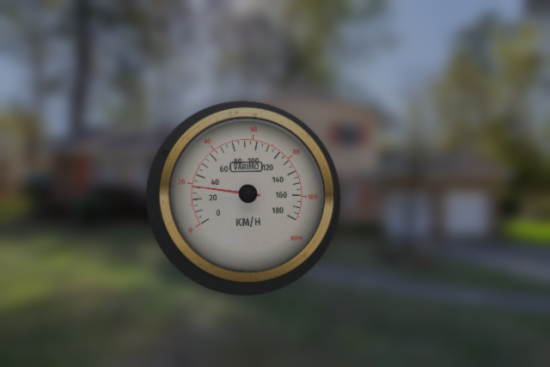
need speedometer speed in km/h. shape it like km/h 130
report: km/h 30
